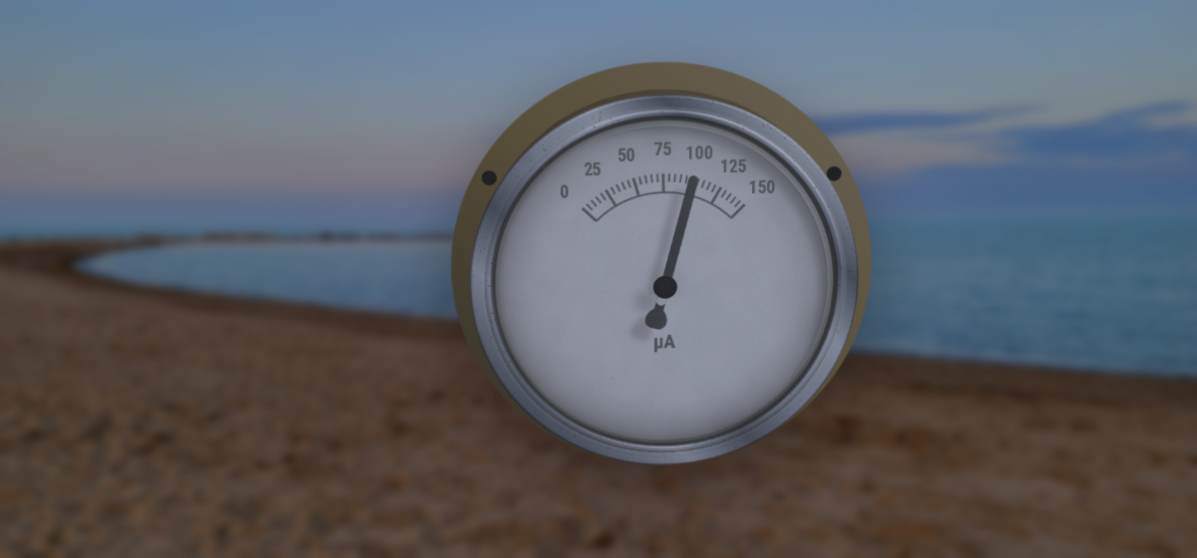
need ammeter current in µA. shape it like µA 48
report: µA 100
